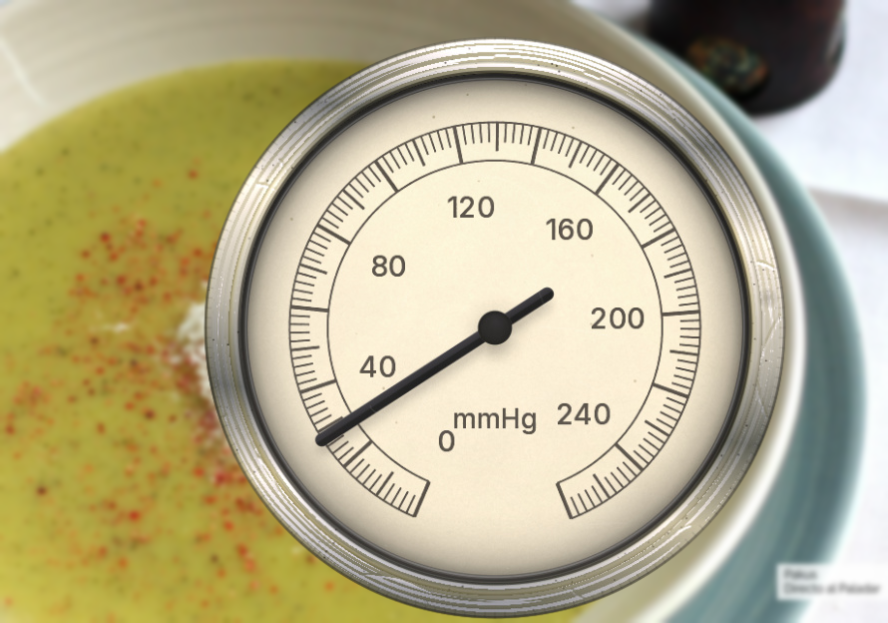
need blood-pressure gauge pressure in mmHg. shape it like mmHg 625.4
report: mmHg 28
